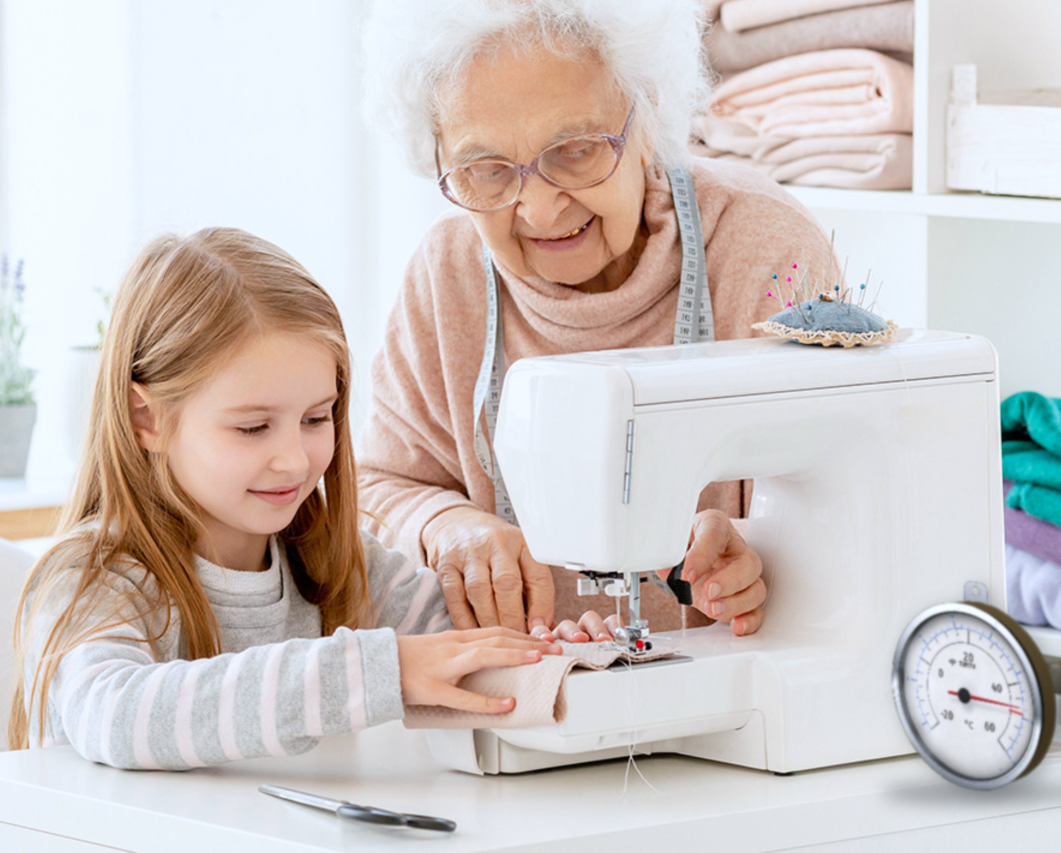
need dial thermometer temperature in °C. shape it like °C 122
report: °C 46
